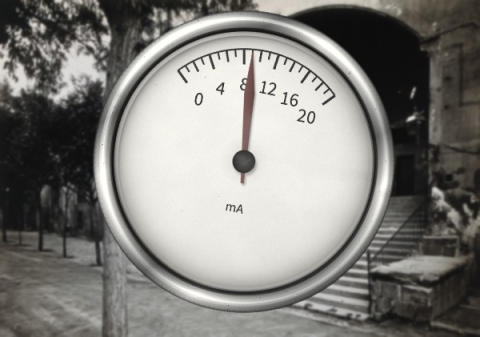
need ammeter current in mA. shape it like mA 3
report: mA 9
